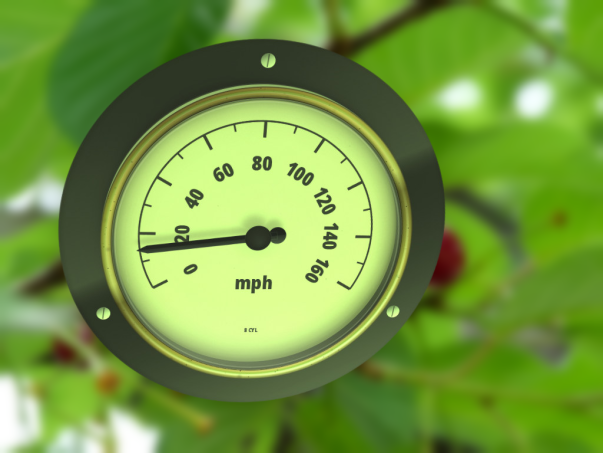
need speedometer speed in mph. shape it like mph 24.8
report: mph 15
